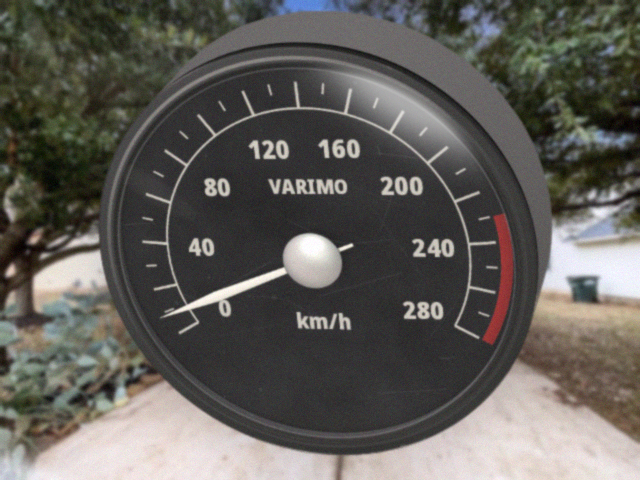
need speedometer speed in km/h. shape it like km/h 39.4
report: km/h 10
